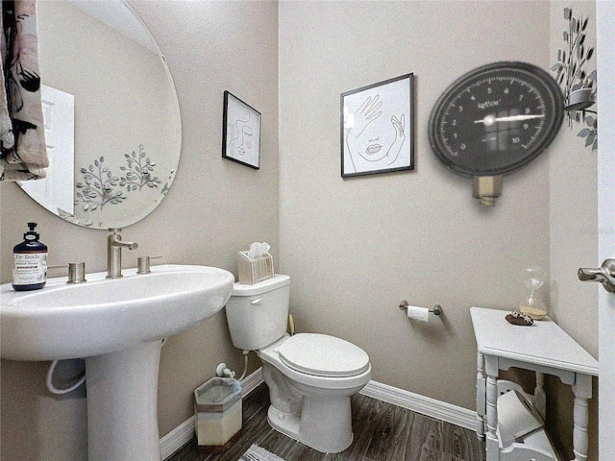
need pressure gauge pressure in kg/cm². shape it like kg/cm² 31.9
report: kg/cm² 8.5
